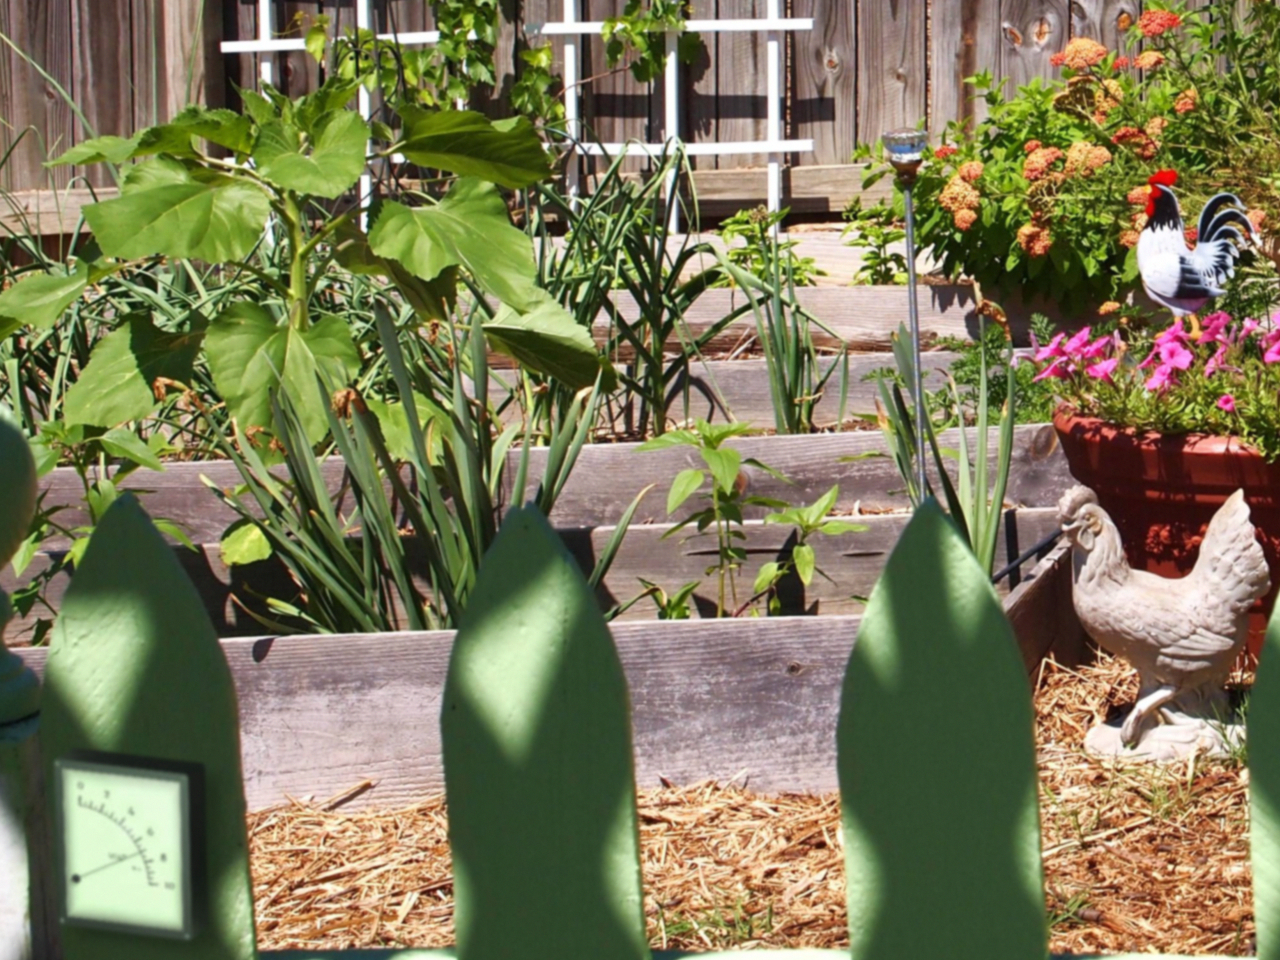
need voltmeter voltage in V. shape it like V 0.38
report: V 7
